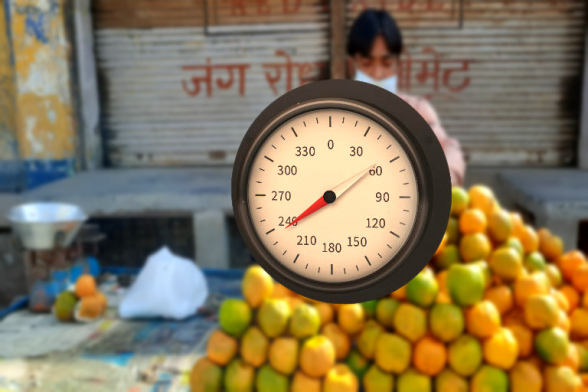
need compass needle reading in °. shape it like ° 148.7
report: ° 235
